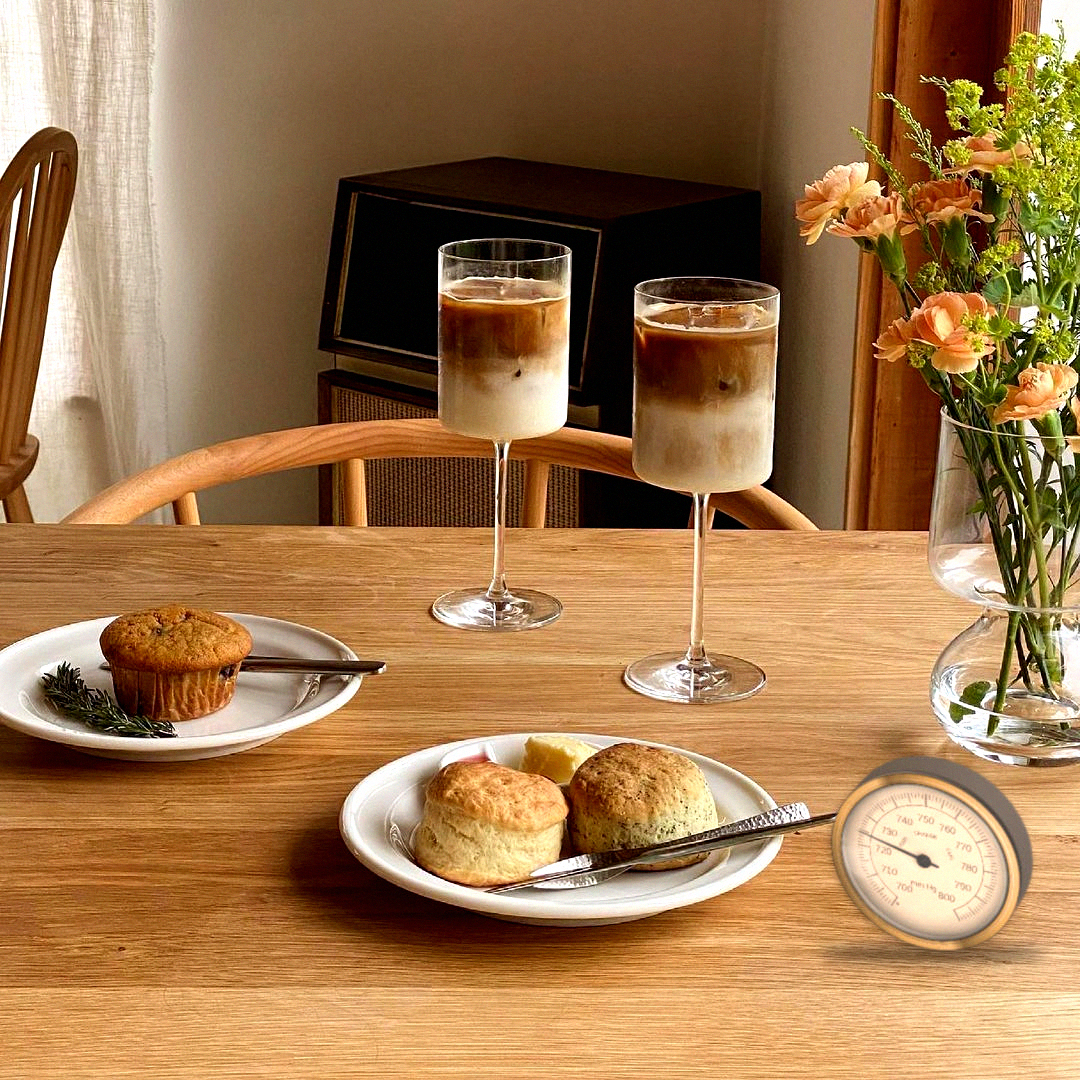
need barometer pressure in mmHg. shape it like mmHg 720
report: mmHg 725
